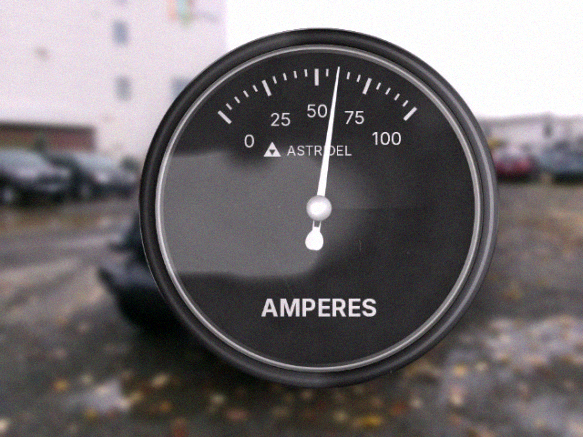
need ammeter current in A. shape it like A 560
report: A 60
